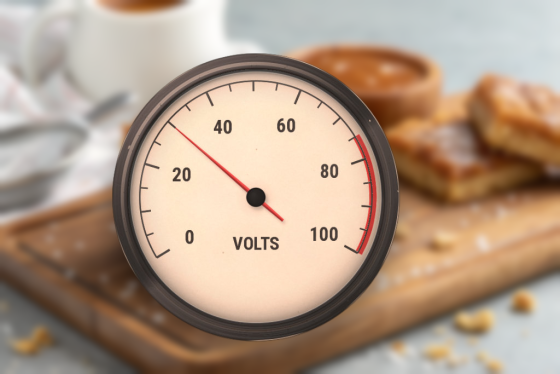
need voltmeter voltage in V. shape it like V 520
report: V 30
